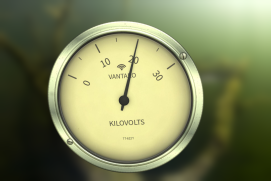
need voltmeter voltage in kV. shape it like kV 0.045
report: kV 20
